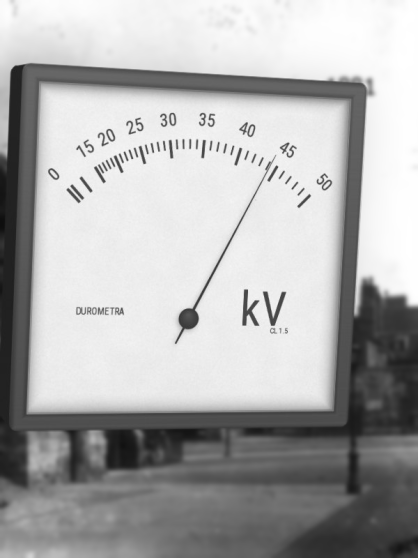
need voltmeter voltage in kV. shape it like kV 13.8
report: kV 44
